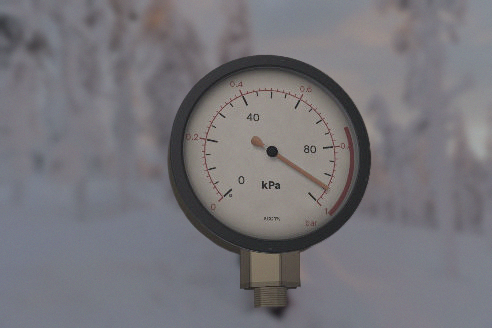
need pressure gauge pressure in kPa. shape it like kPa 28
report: kPa 95
